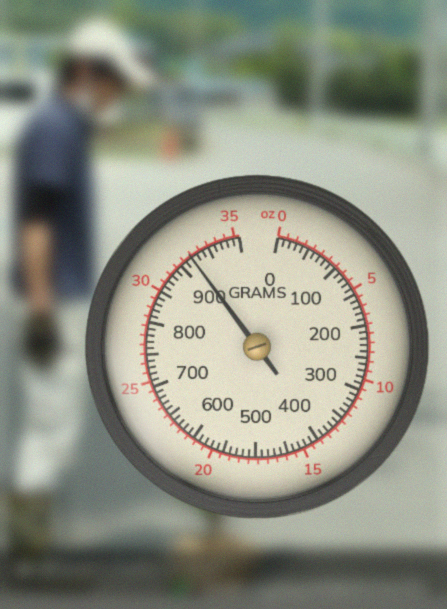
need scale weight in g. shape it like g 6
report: g 920
